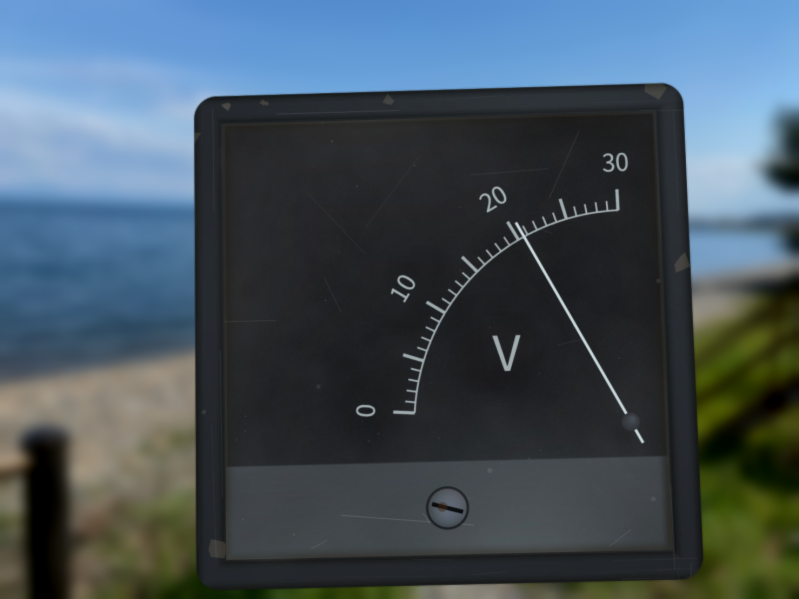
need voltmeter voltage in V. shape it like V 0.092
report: V 20.5
